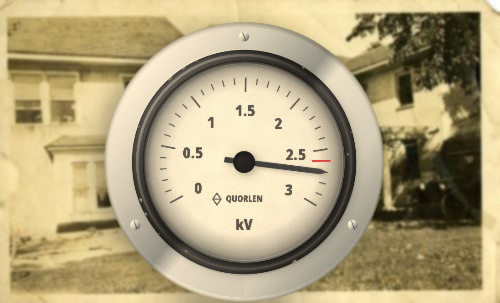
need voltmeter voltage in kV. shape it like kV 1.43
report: kV 2.7
